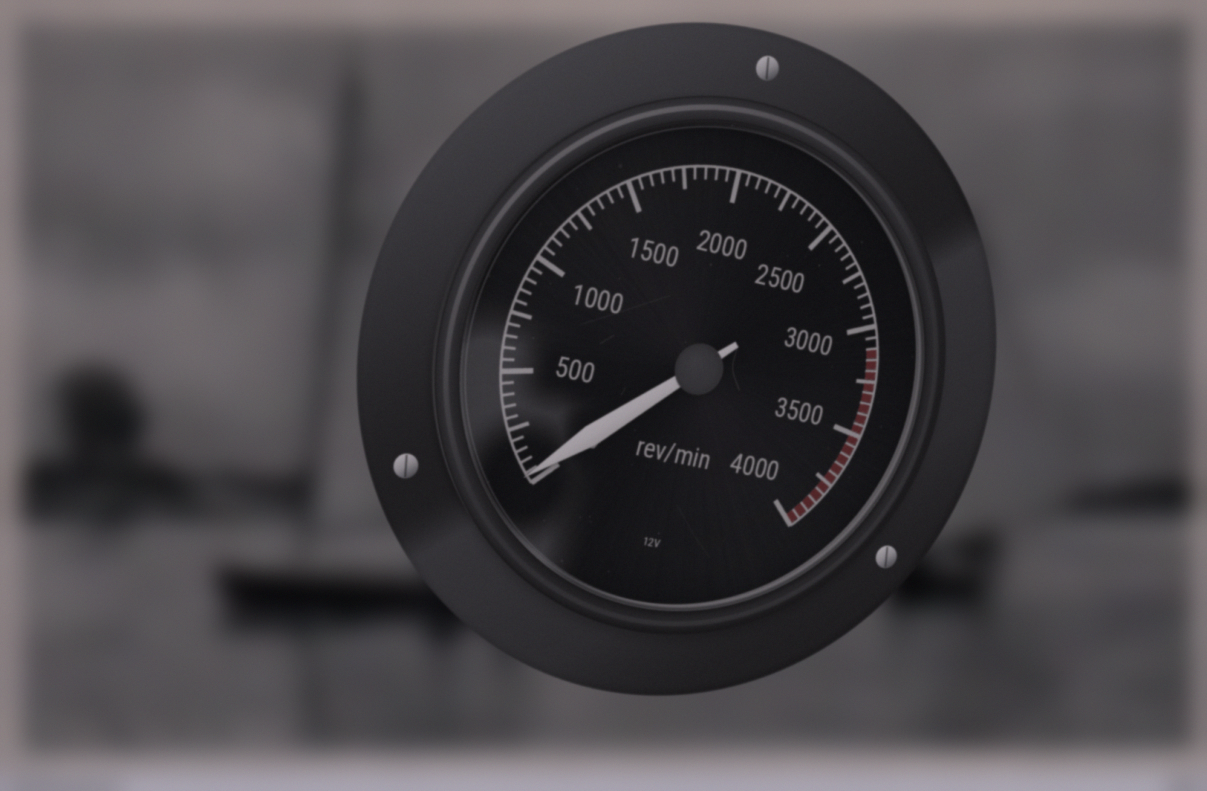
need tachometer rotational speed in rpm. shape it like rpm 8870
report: rpm 50
